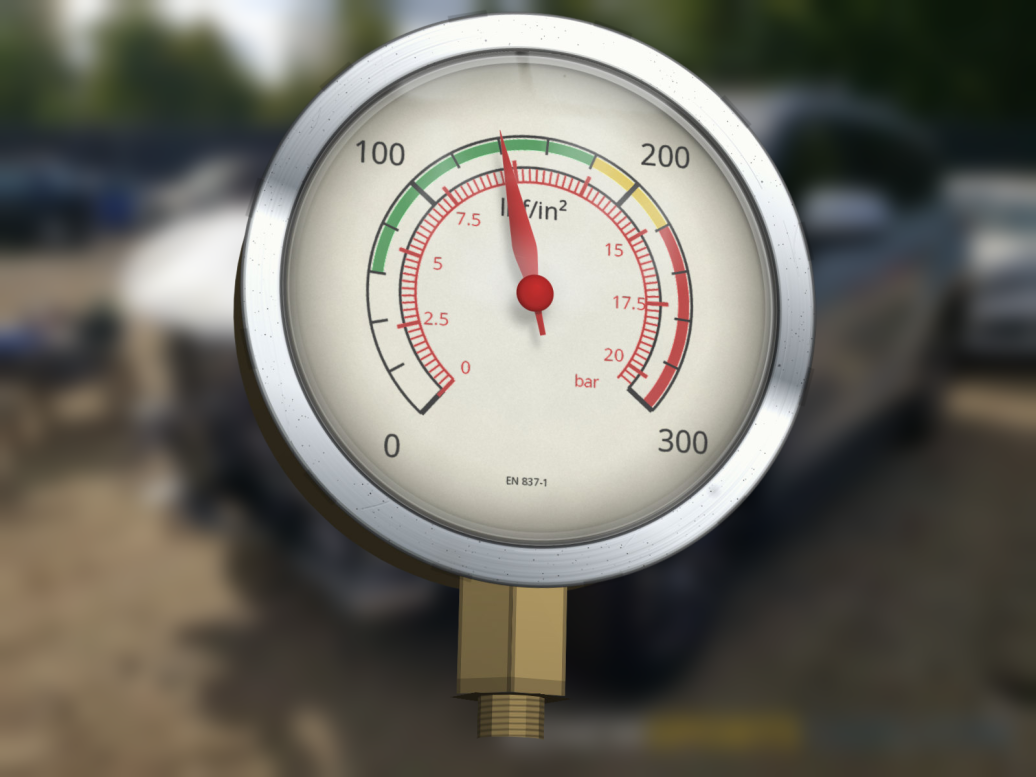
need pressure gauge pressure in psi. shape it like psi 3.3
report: psi 140
